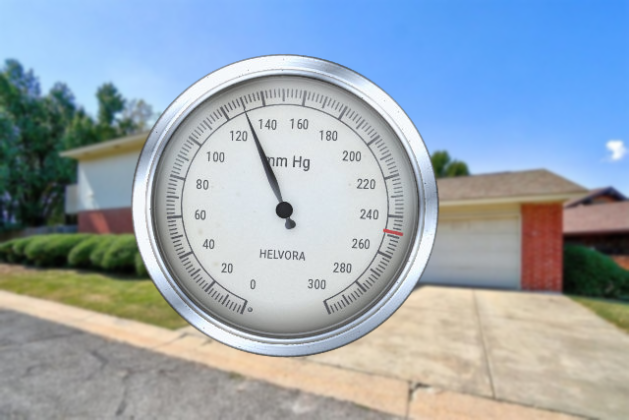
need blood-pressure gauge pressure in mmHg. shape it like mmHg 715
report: mmHg 130
